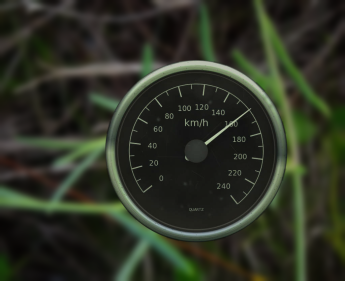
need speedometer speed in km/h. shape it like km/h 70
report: km/h 160
